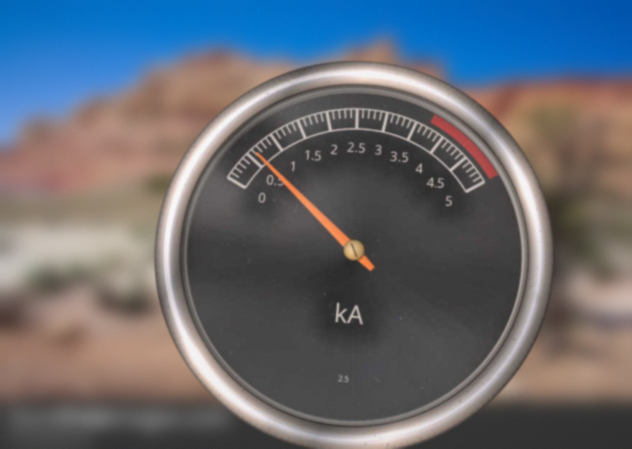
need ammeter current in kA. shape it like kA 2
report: kA 0.6
